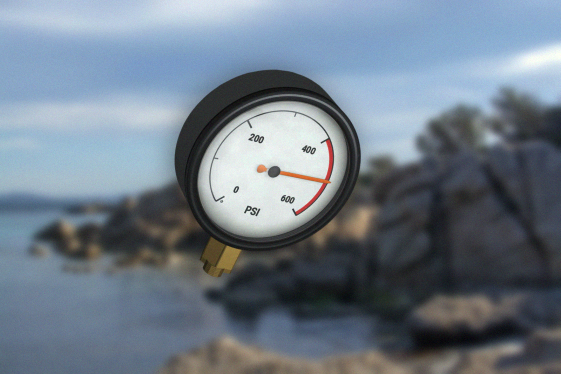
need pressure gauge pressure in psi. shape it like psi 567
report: psi 500
